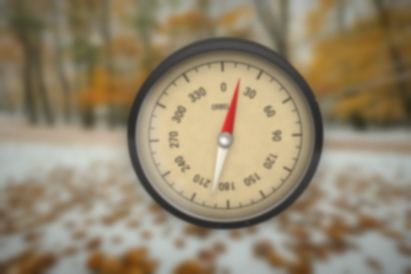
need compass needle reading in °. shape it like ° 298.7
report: ° 15
